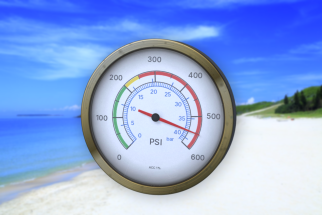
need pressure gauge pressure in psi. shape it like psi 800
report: psi 550
